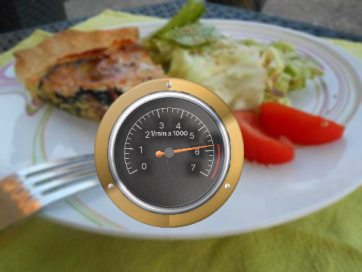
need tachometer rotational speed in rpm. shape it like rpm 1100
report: rpm 5800
